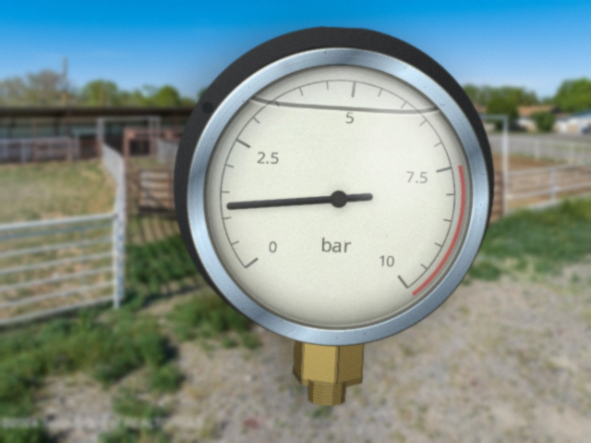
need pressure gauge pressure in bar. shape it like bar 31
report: bar 1.25
